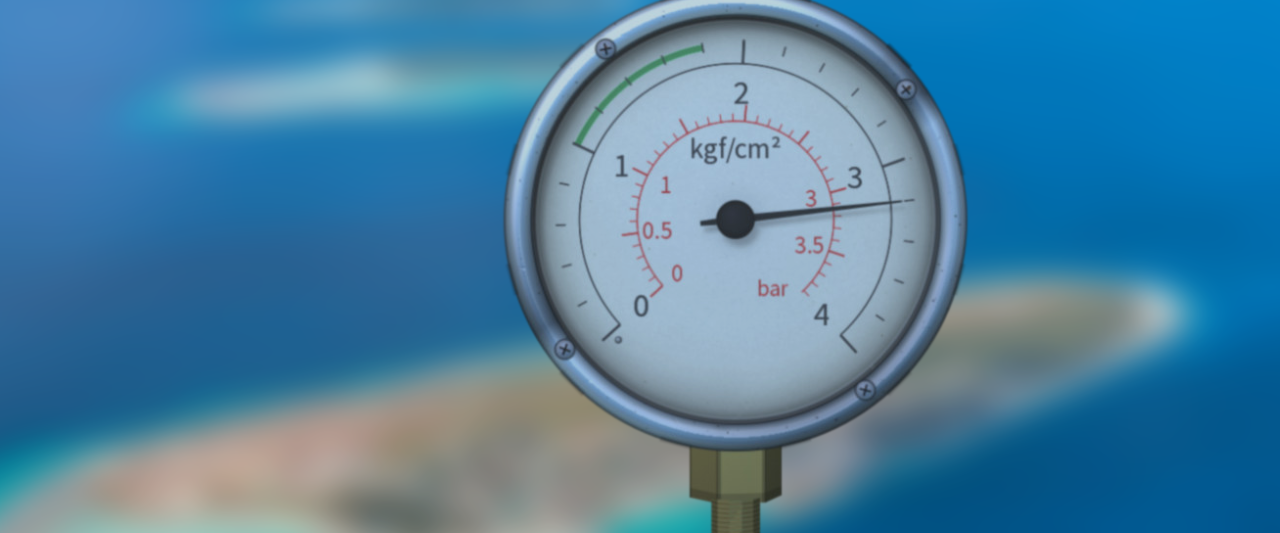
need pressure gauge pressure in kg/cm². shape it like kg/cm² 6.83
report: kg/cm² 3.2
